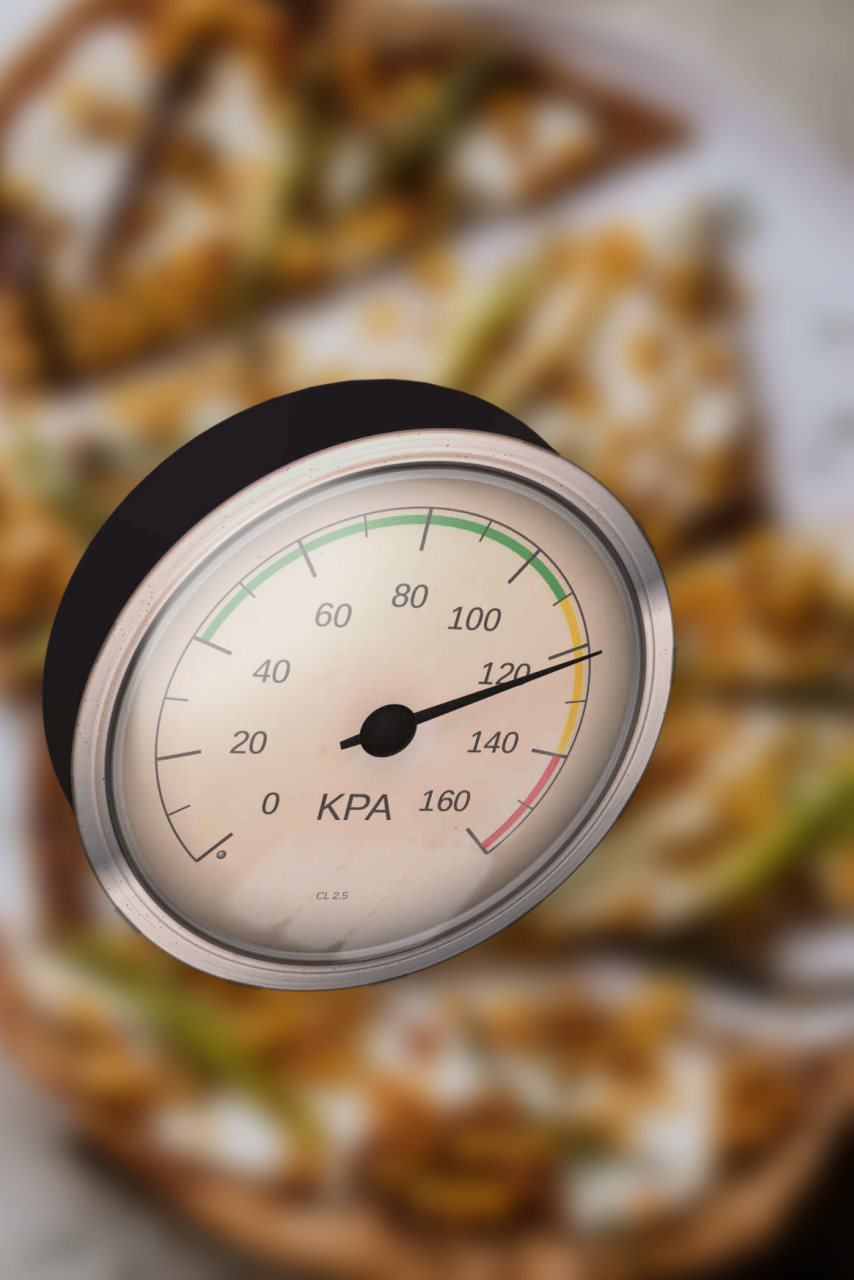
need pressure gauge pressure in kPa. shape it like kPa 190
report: kPa 120
